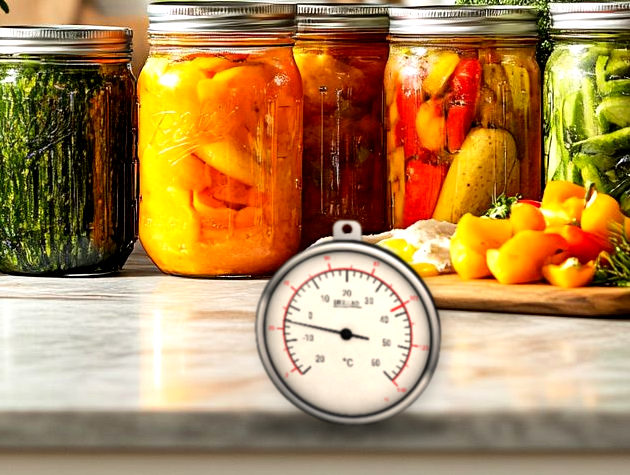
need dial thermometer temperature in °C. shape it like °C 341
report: °C -4
